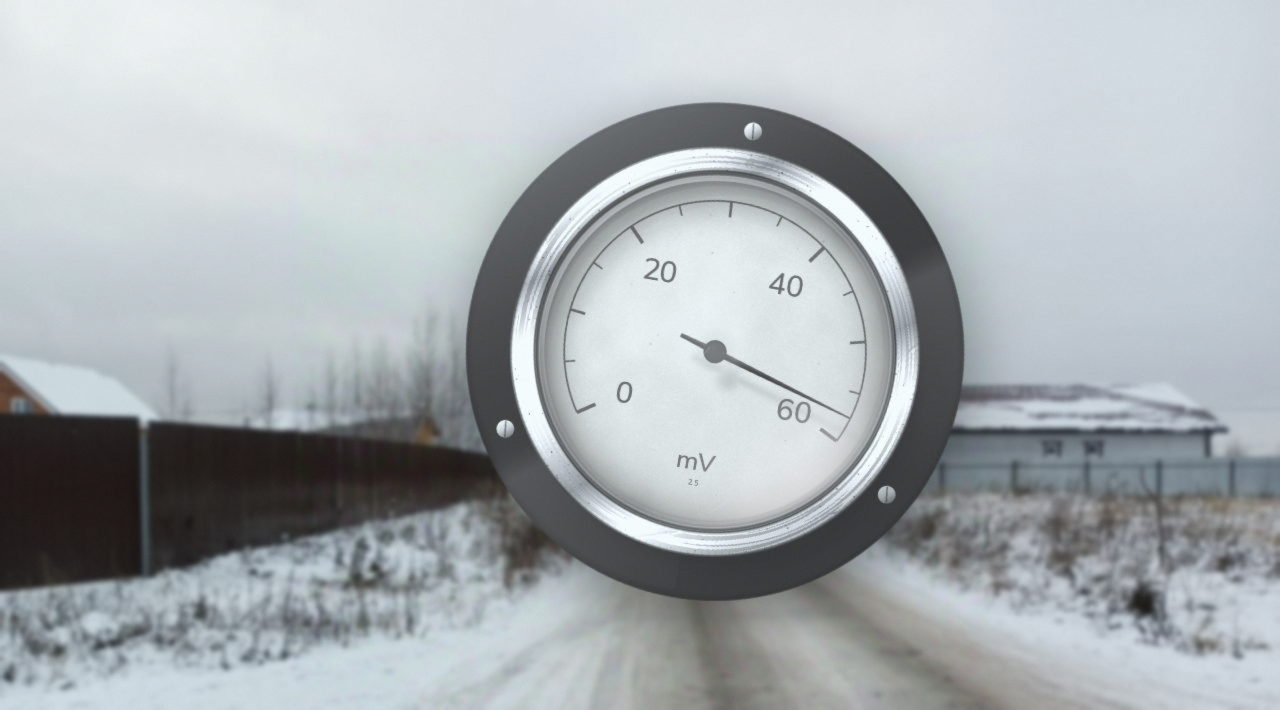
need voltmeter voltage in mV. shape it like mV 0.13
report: mV 57.5
